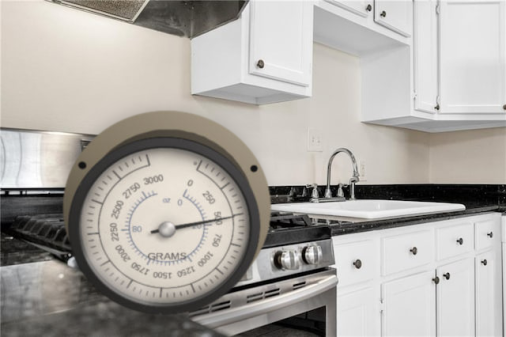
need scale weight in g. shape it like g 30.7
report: g 500
